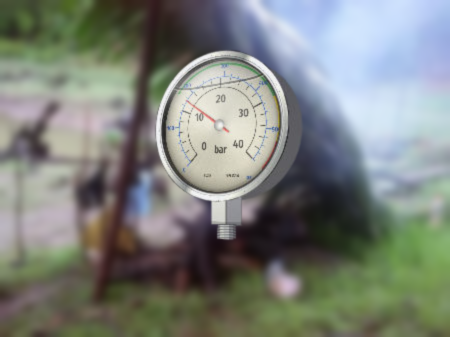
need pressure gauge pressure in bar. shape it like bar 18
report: bar 12
